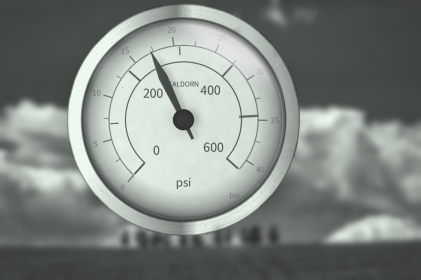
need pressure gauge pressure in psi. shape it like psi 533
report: psi 250
